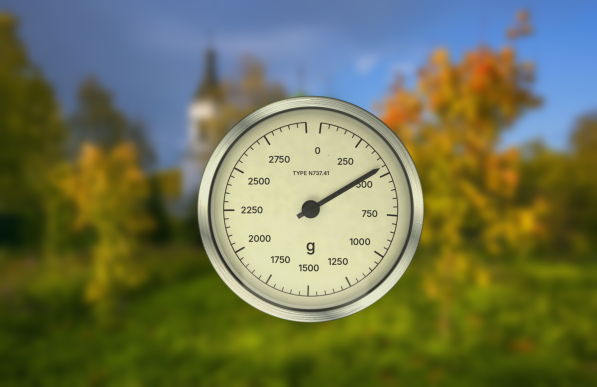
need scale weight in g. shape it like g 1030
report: g 450
